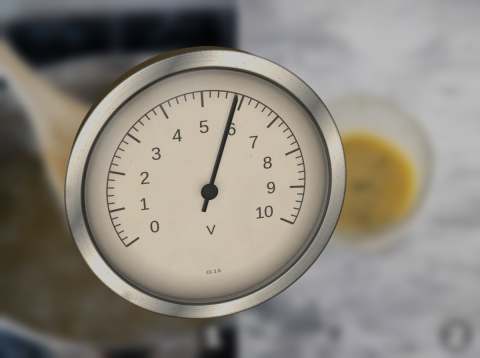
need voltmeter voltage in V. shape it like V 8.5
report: V 5.8
